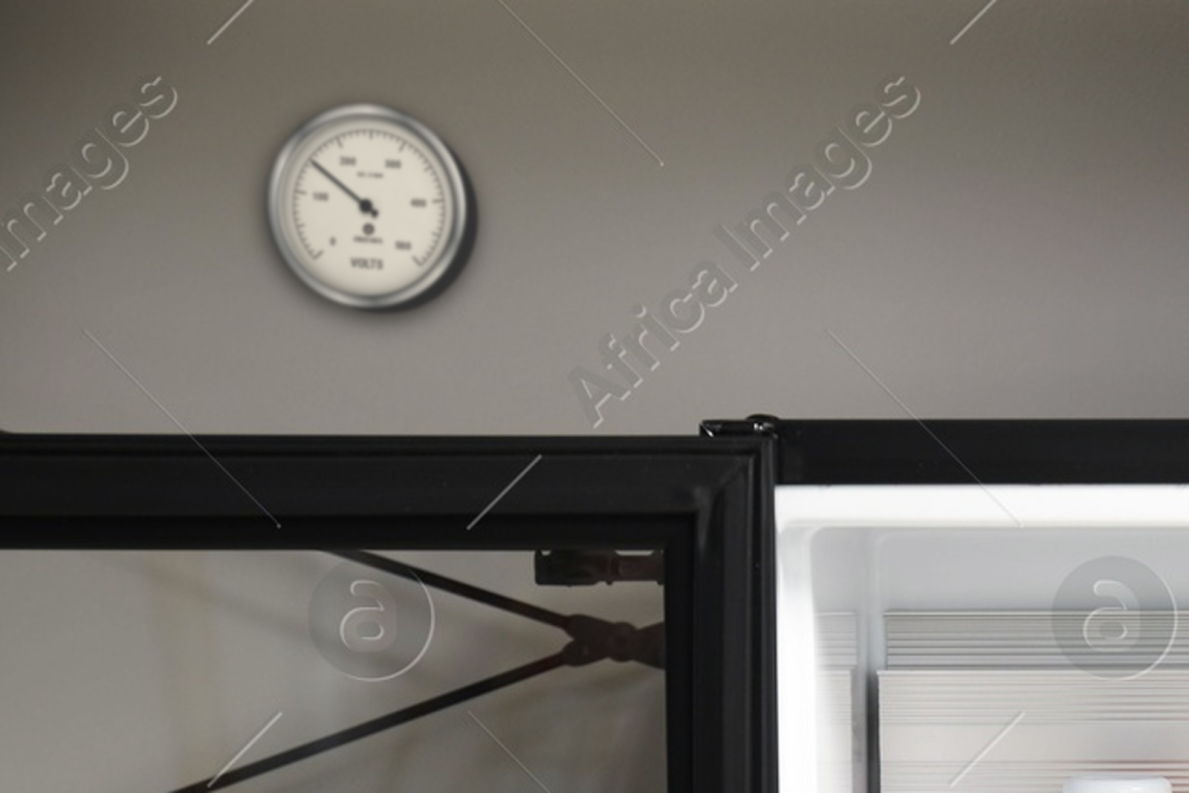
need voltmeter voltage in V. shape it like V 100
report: V 150
